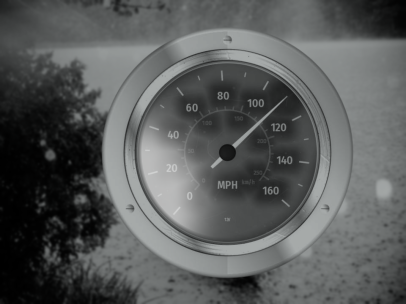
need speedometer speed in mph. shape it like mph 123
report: mph 110
